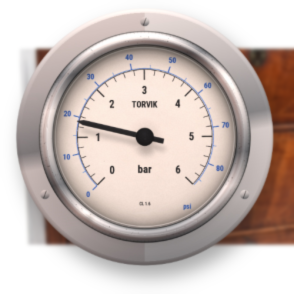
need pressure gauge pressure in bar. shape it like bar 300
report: bar 1.3
